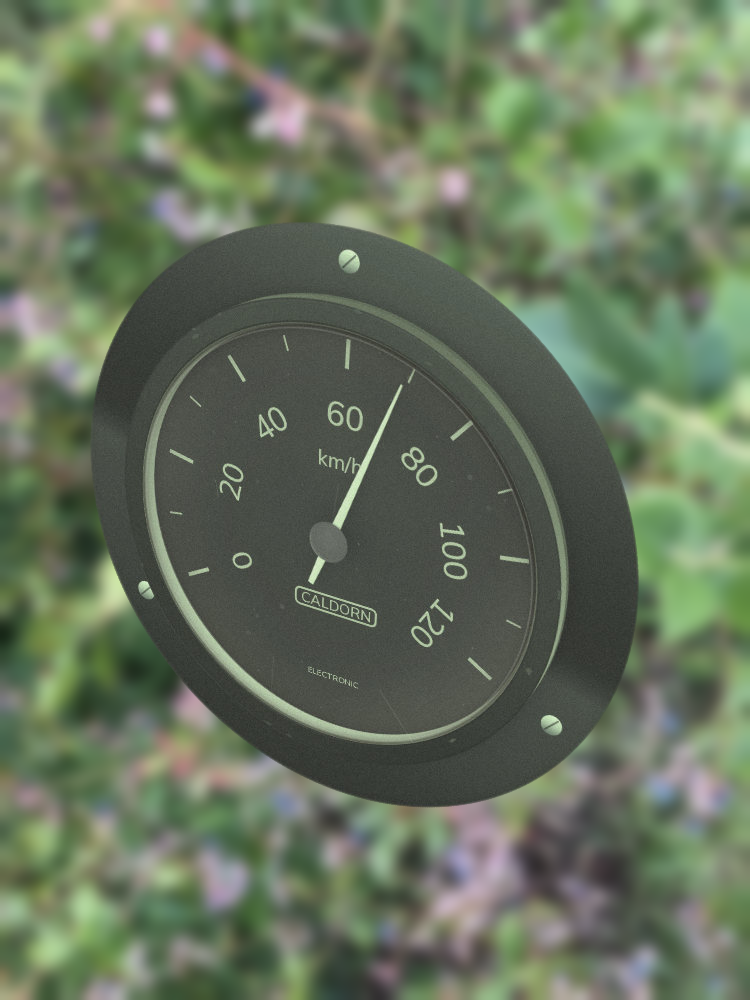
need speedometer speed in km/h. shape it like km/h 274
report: km/h 70
